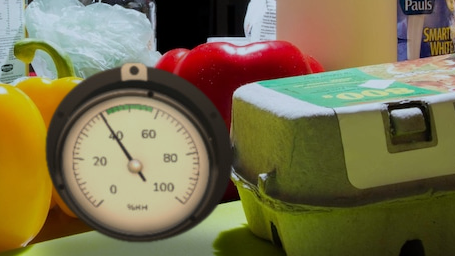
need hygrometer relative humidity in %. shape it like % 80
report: % 40
